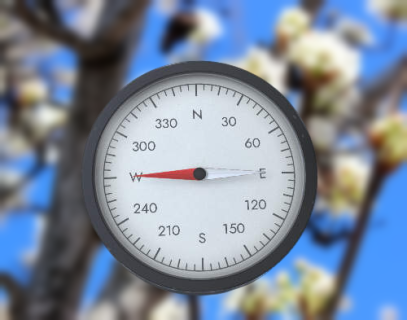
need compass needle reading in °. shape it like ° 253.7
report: ° 270
